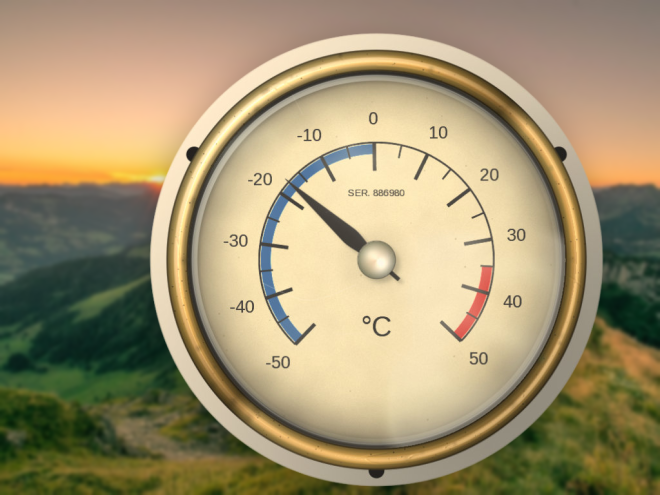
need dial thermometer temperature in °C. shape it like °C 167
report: °C -17.5
